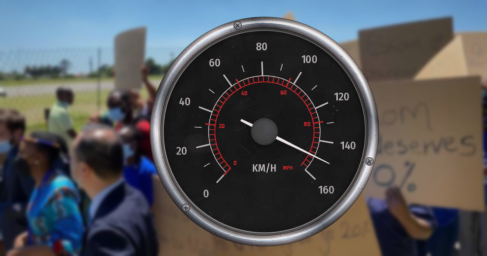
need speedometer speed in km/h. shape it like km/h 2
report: km/h 150
